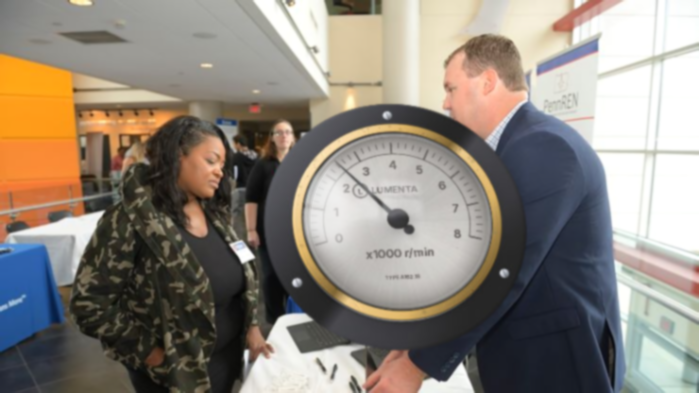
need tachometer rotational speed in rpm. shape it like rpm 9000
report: rpm 2400
